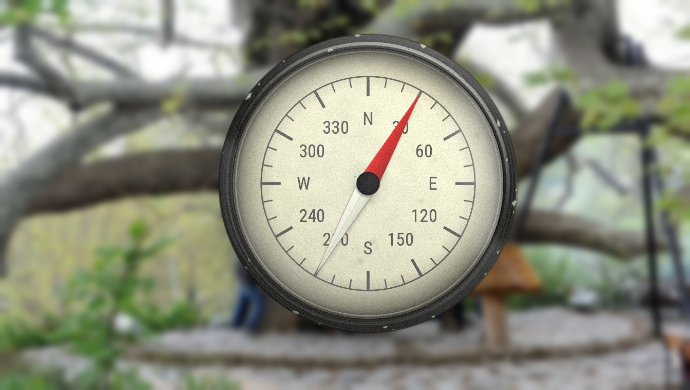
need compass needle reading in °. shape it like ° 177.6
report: ° 30
